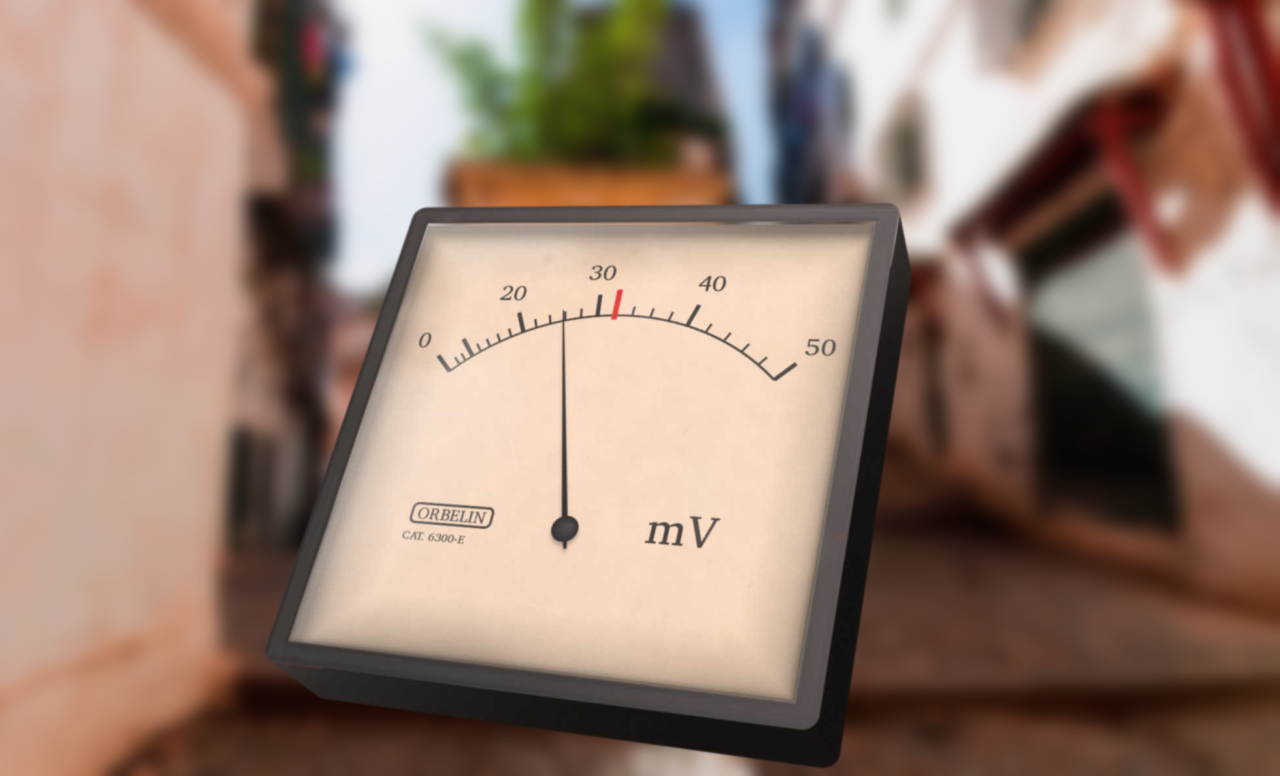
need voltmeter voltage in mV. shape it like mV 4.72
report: mV 26
